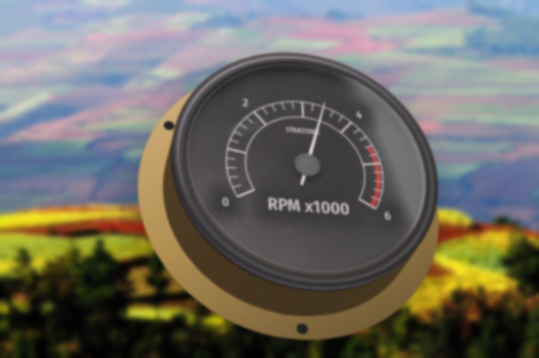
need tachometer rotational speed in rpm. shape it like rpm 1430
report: rpm 3400
